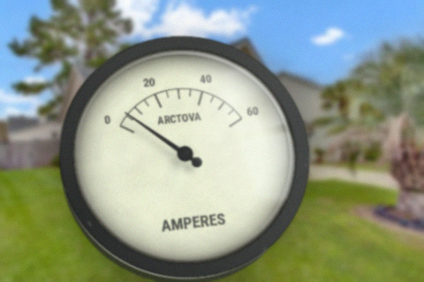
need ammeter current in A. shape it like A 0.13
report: A 5
